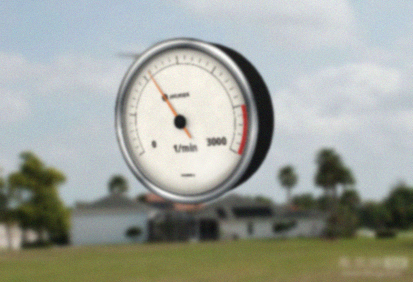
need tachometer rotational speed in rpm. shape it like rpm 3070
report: rpm 1100
